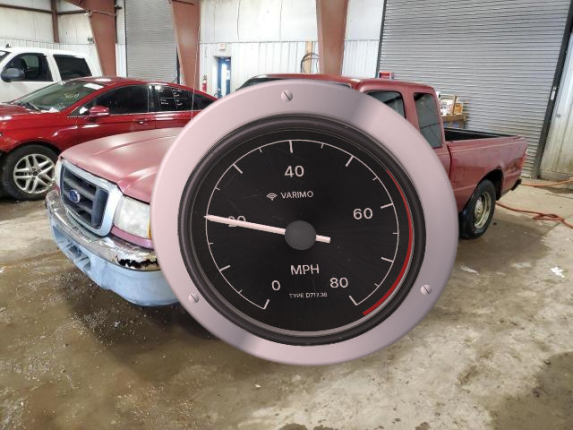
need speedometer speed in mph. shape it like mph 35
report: mph 20
